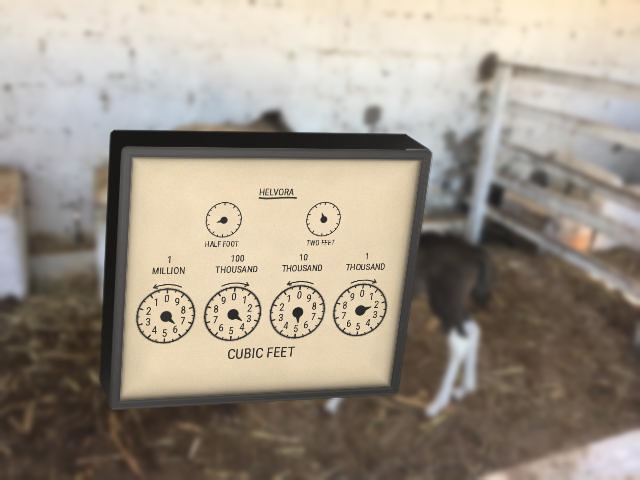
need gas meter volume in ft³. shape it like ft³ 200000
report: ft³ 635200
